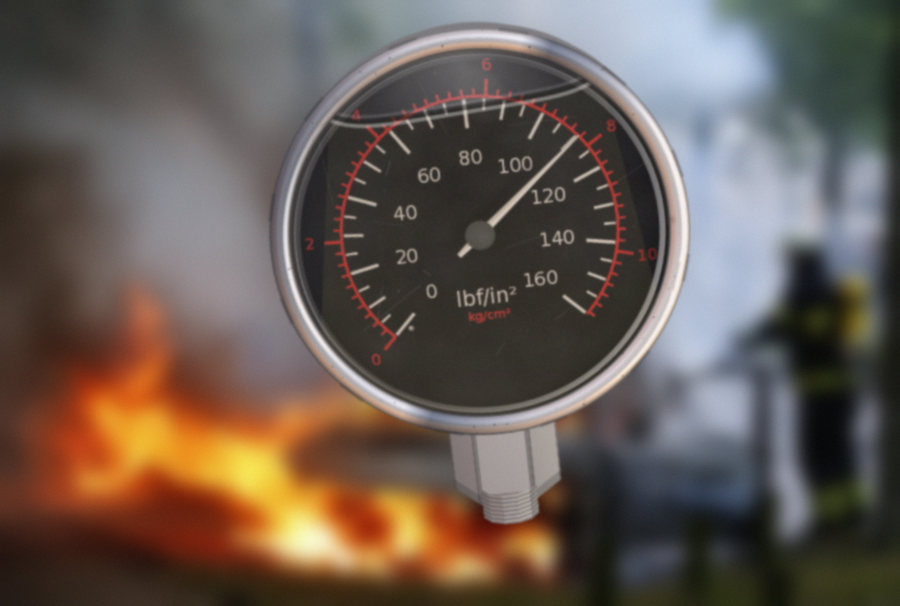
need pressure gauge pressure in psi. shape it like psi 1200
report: psi 110
